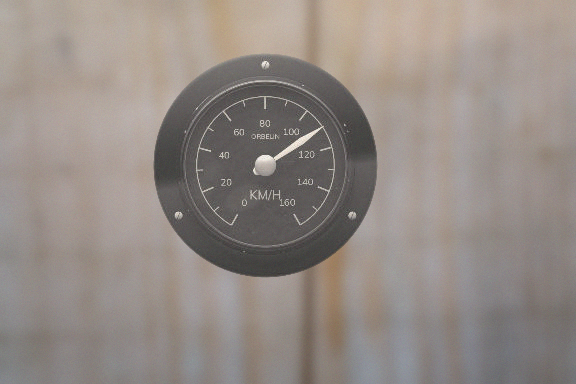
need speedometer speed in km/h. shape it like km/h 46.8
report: km/h 110
